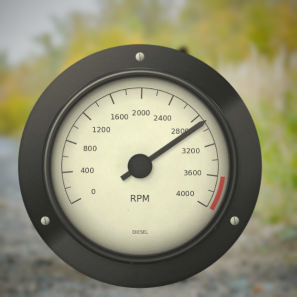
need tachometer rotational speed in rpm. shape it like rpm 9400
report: rpm 2900
